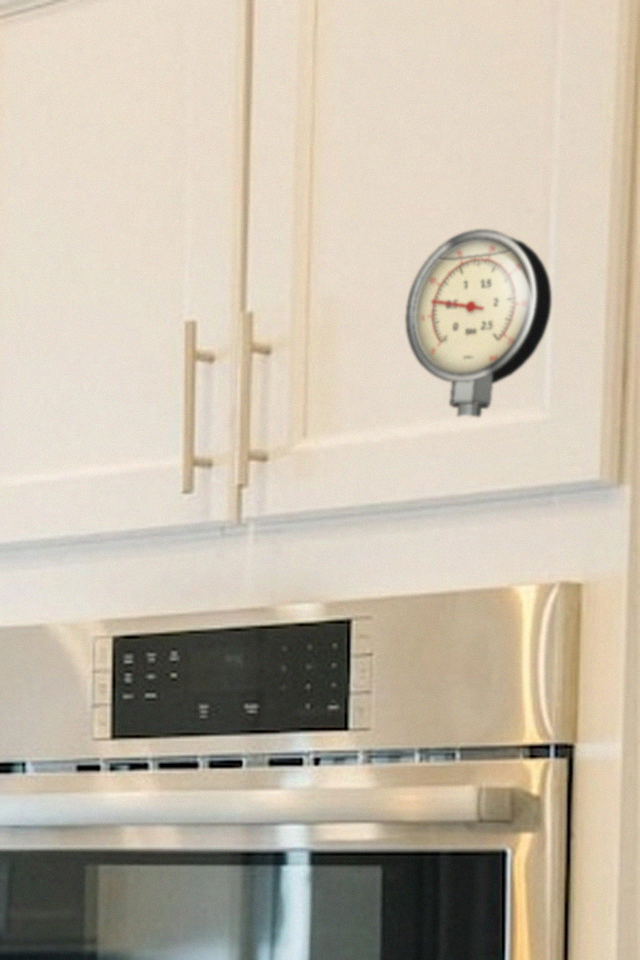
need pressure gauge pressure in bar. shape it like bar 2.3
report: bar 0.5
